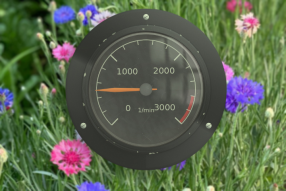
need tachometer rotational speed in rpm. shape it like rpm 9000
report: rpm 500
